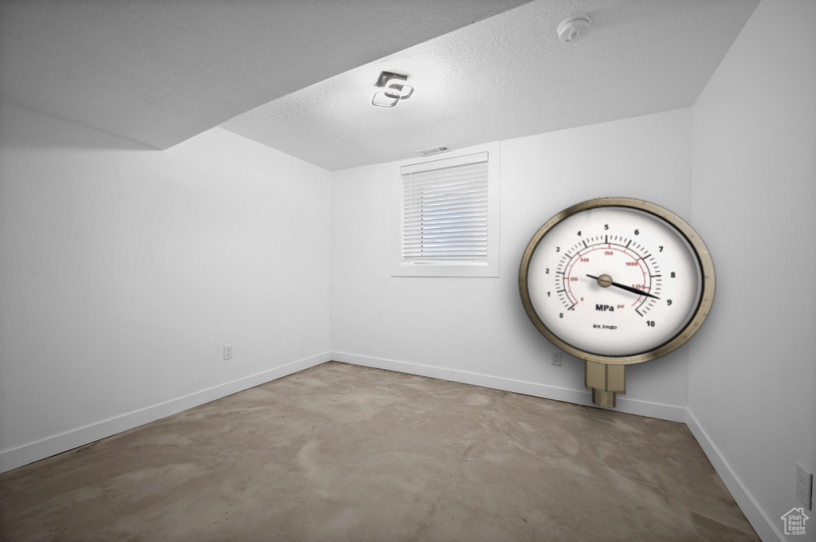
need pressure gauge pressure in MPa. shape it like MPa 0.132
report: MPa 9
